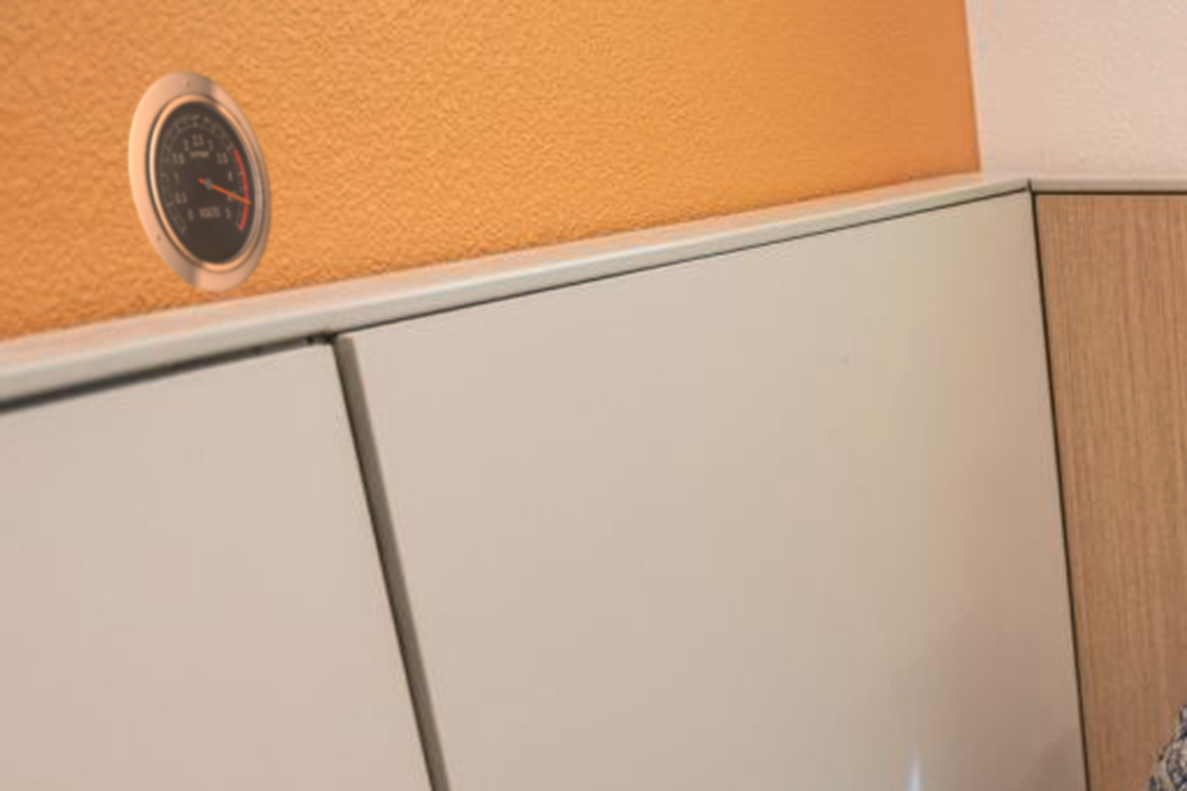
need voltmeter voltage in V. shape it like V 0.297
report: V 4.5
